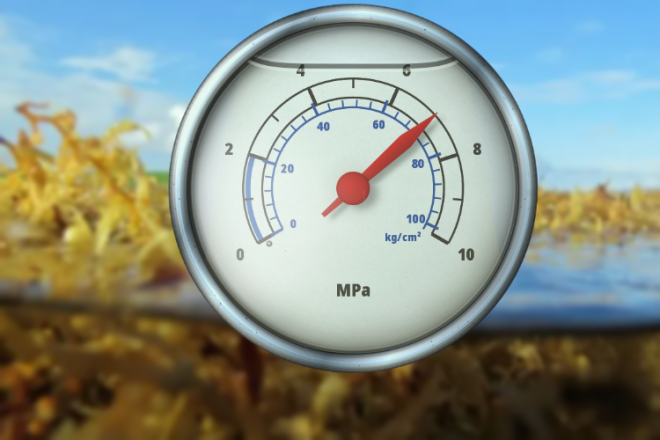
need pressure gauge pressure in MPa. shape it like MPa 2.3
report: MPa 7
